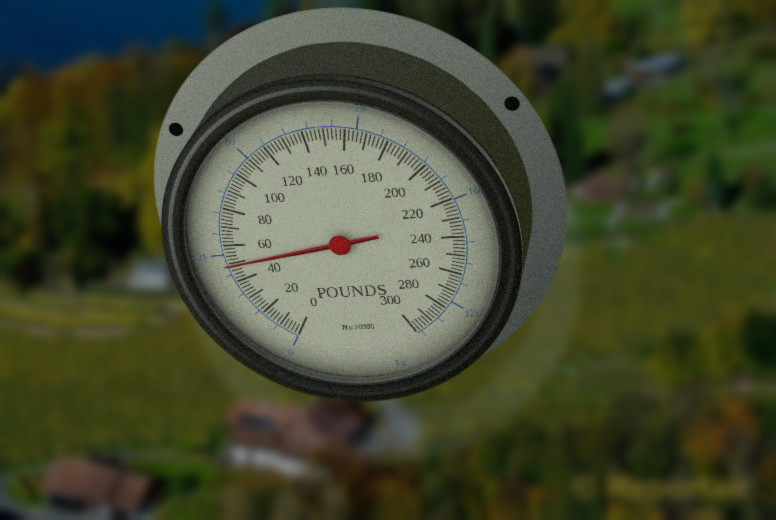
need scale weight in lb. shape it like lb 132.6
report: lb 50
